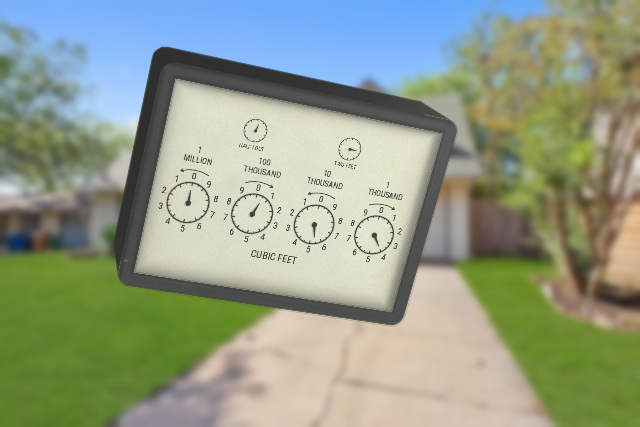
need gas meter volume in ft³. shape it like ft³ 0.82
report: ft³ 5400
